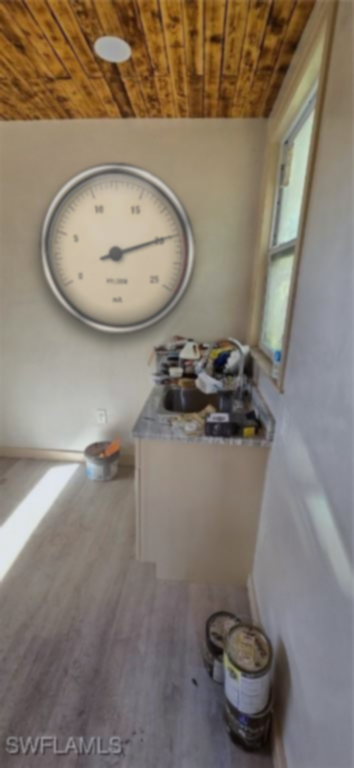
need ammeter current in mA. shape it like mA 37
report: mA 20
